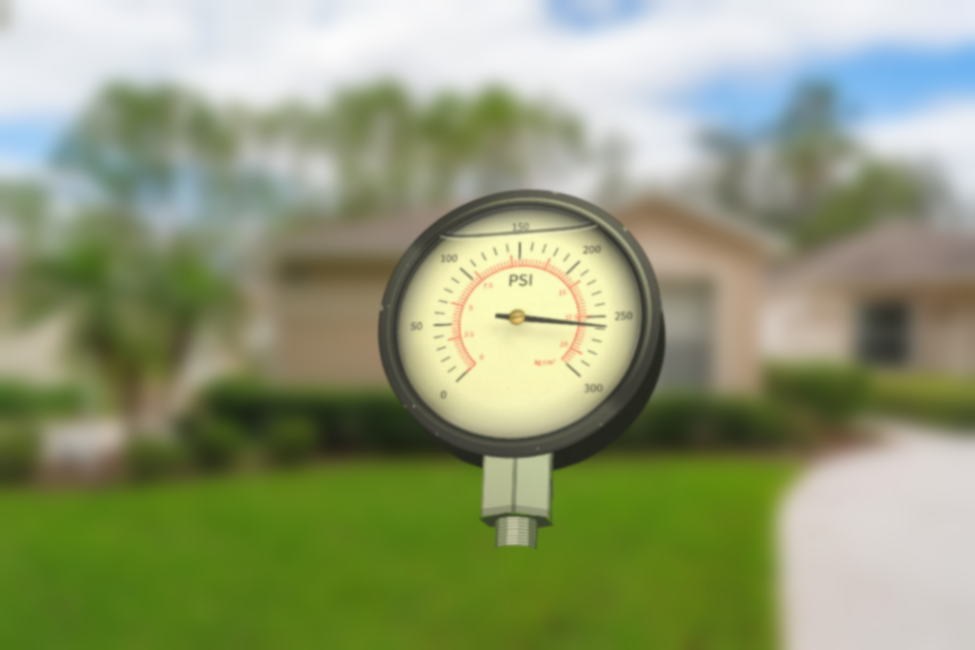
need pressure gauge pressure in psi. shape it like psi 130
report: psi 260
